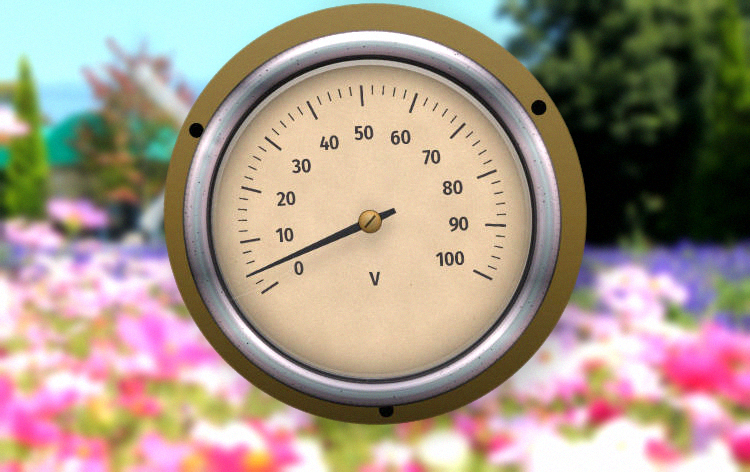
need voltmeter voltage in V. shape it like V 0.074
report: V 4
